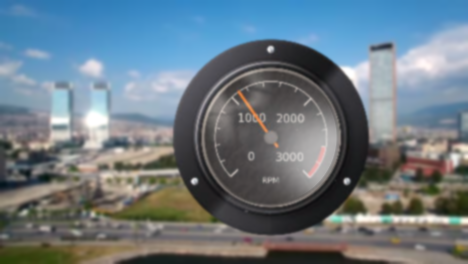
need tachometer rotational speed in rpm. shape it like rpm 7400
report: rpm 1100
